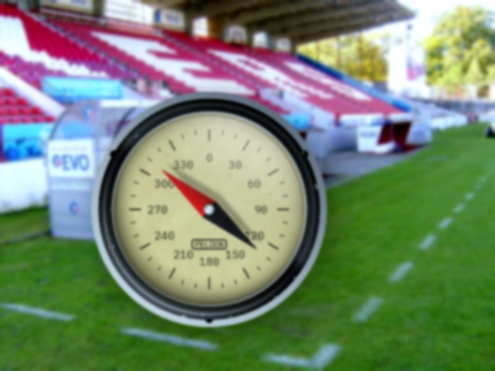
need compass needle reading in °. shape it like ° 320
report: ° 310
